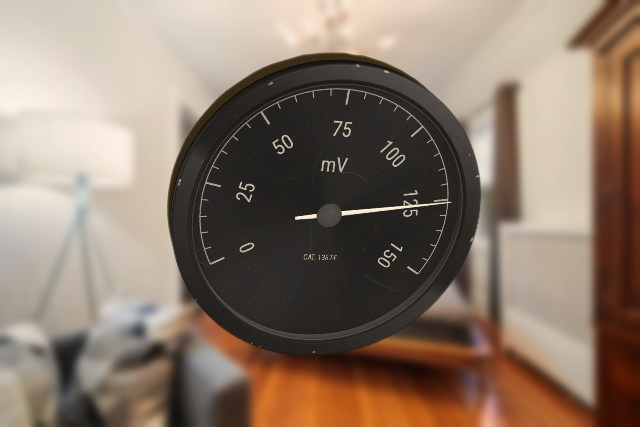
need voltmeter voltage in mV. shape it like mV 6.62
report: mV 125
